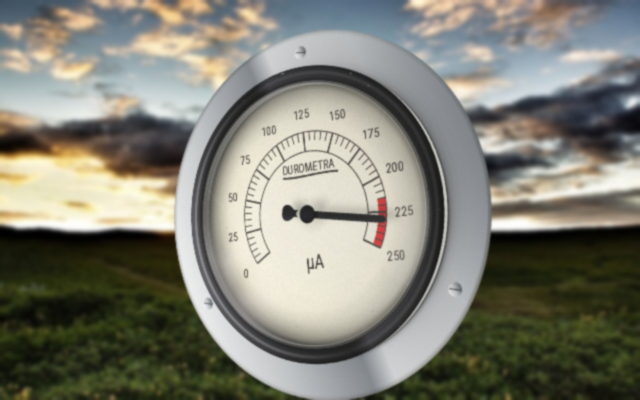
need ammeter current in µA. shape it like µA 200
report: µA 230
